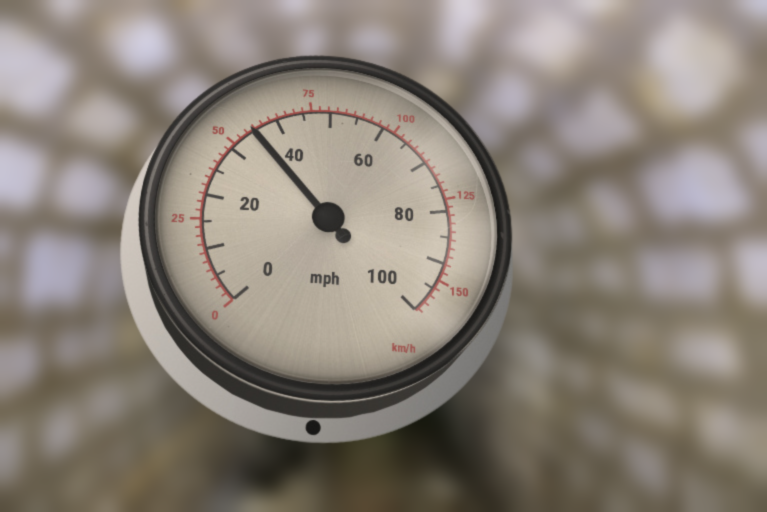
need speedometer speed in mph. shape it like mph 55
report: mph 35
